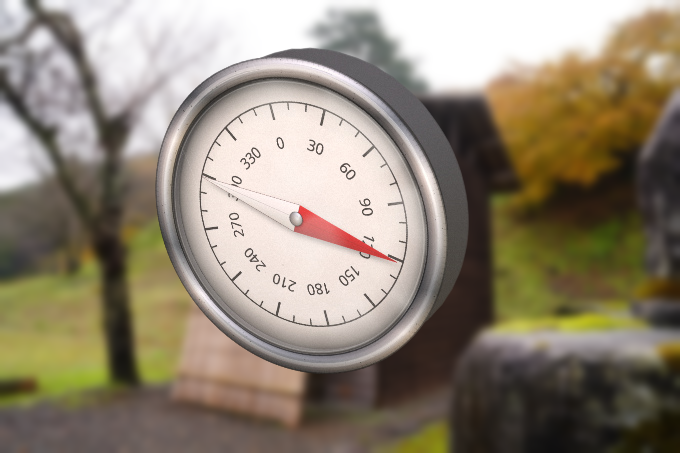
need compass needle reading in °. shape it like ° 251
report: ° 120
